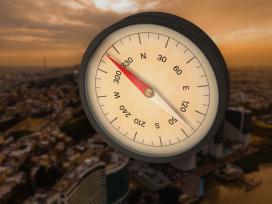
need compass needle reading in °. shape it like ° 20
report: ° 320
